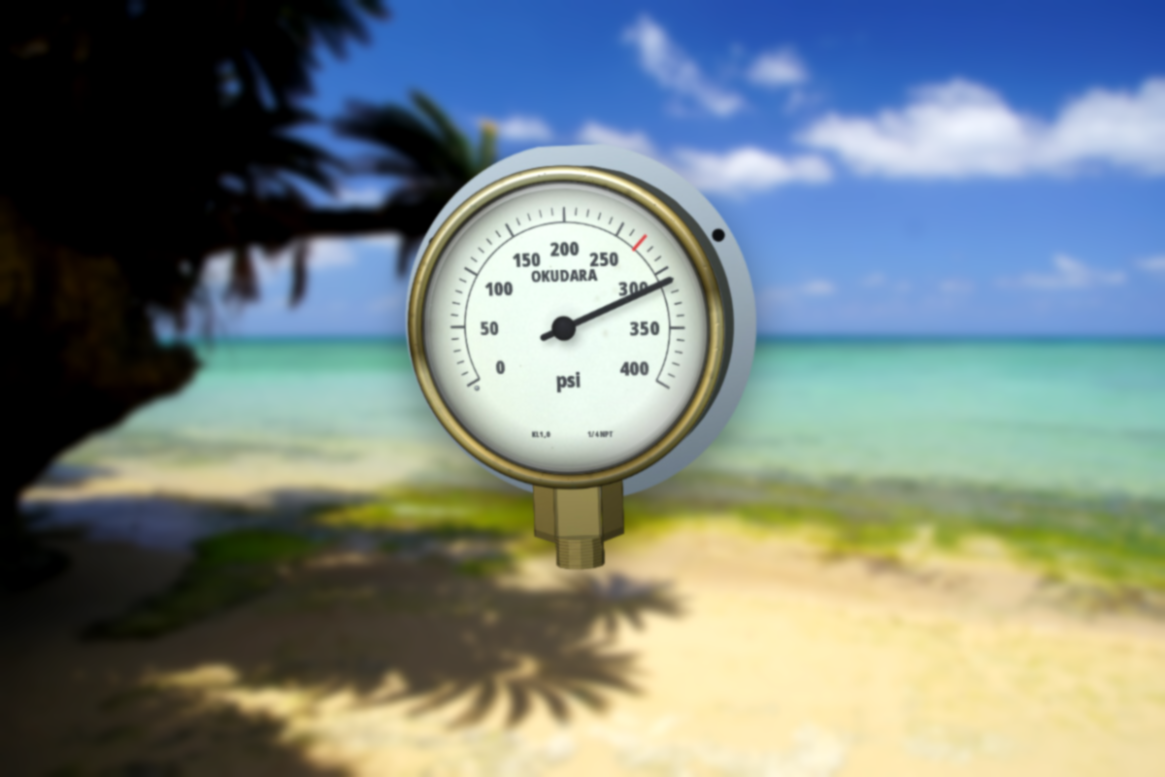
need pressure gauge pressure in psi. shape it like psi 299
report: psi 310
